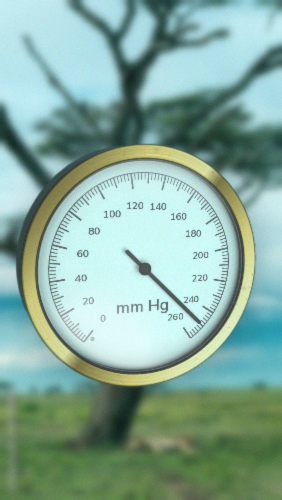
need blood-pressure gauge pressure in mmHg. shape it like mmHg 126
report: mmHg 250
